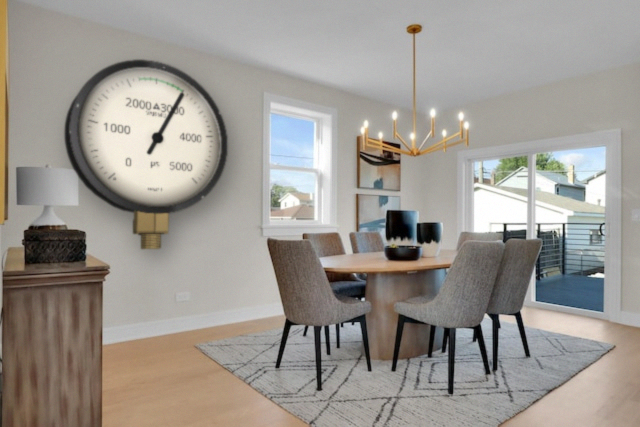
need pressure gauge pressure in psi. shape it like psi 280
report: psi 3000
